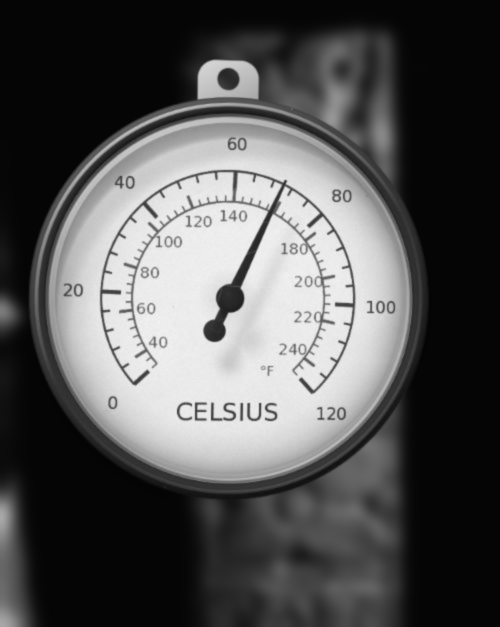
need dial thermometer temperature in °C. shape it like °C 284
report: °C 70
